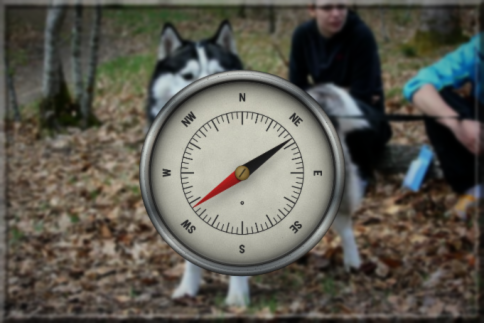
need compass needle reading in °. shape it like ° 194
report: ° 235
